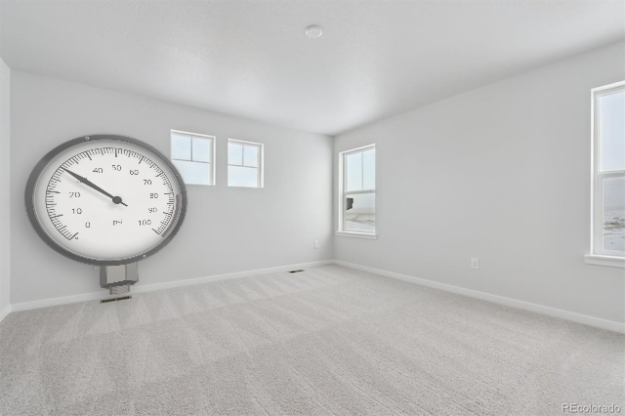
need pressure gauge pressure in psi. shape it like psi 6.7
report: psi 30
